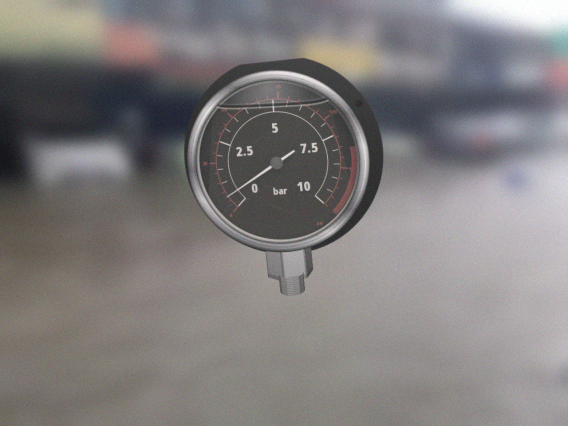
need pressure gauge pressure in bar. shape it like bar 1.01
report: bar 0.5
